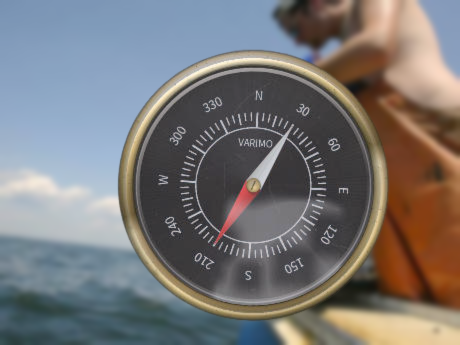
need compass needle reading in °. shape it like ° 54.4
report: ° 210
